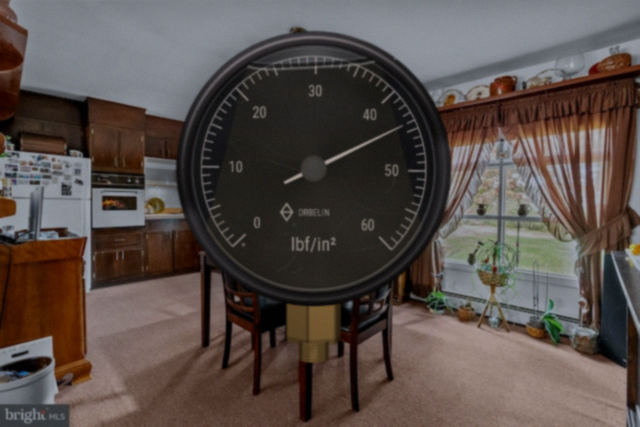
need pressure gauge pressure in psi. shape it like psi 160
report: psi 44
